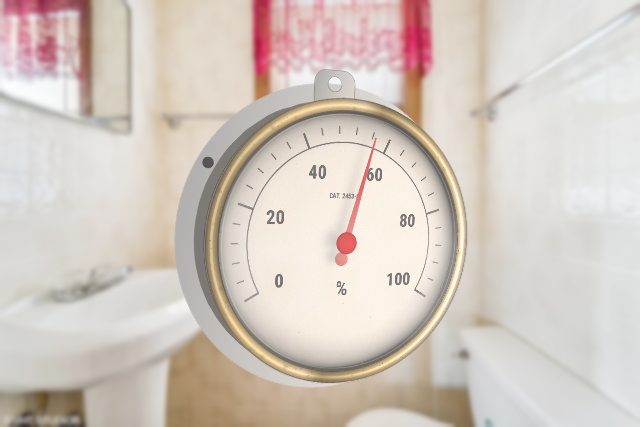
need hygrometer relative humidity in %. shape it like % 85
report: % 56
